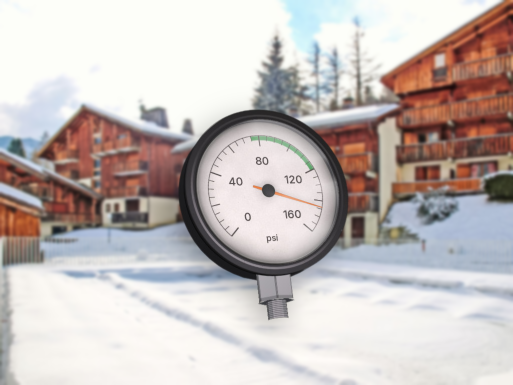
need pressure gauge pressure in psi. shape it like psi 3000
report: psi 145
